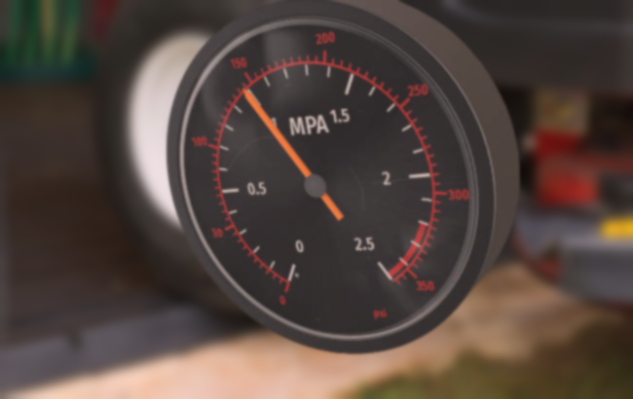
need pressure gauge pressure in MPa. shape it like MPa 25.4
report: MPa 1
